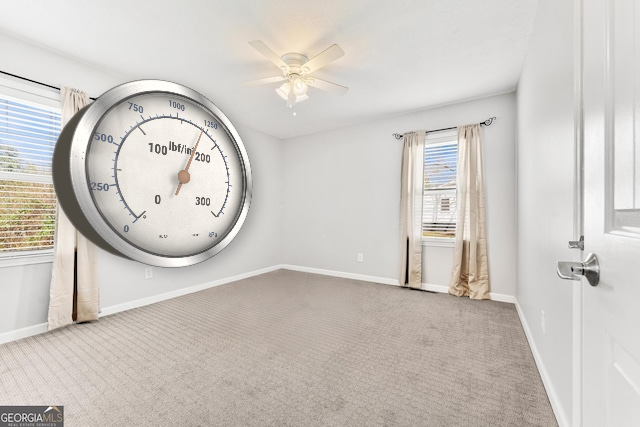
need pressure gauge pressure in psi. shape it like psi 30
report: psi 175
